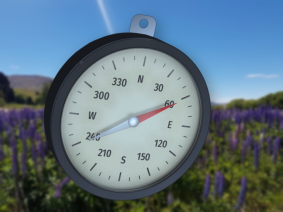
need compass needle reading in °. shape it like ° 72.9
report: ° 60
